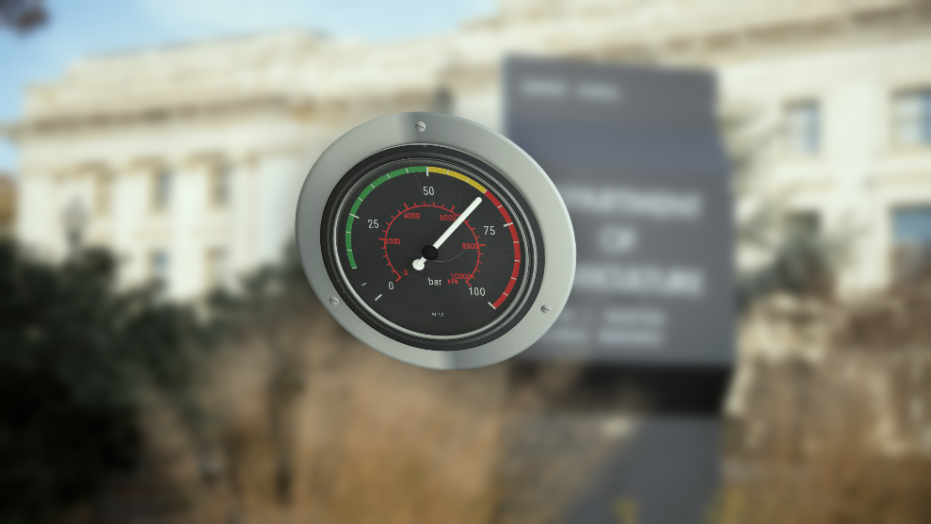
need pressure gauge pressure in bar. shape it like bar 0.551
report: bar 65
